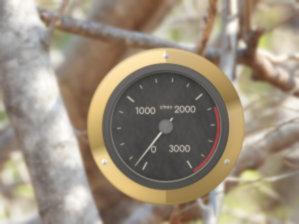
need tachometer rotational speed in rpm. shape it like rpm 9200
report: rpm 100
